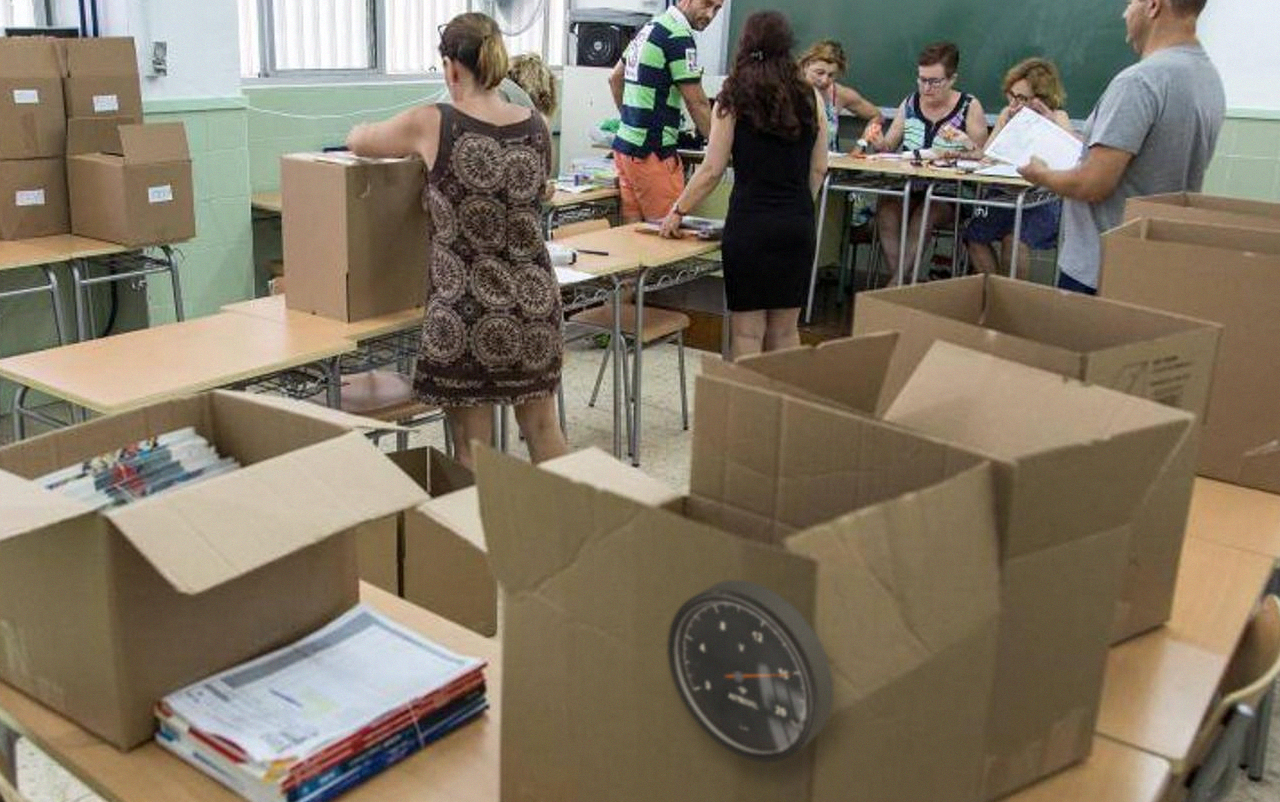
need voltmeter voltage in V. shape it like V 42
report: V 16
